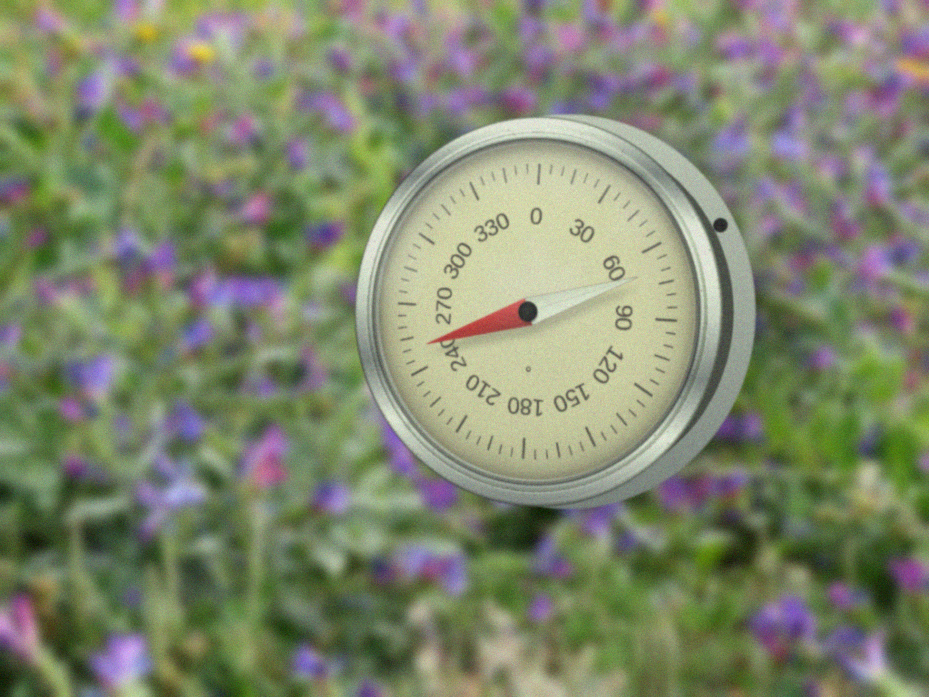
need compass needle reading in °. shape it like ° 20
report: ° 250
